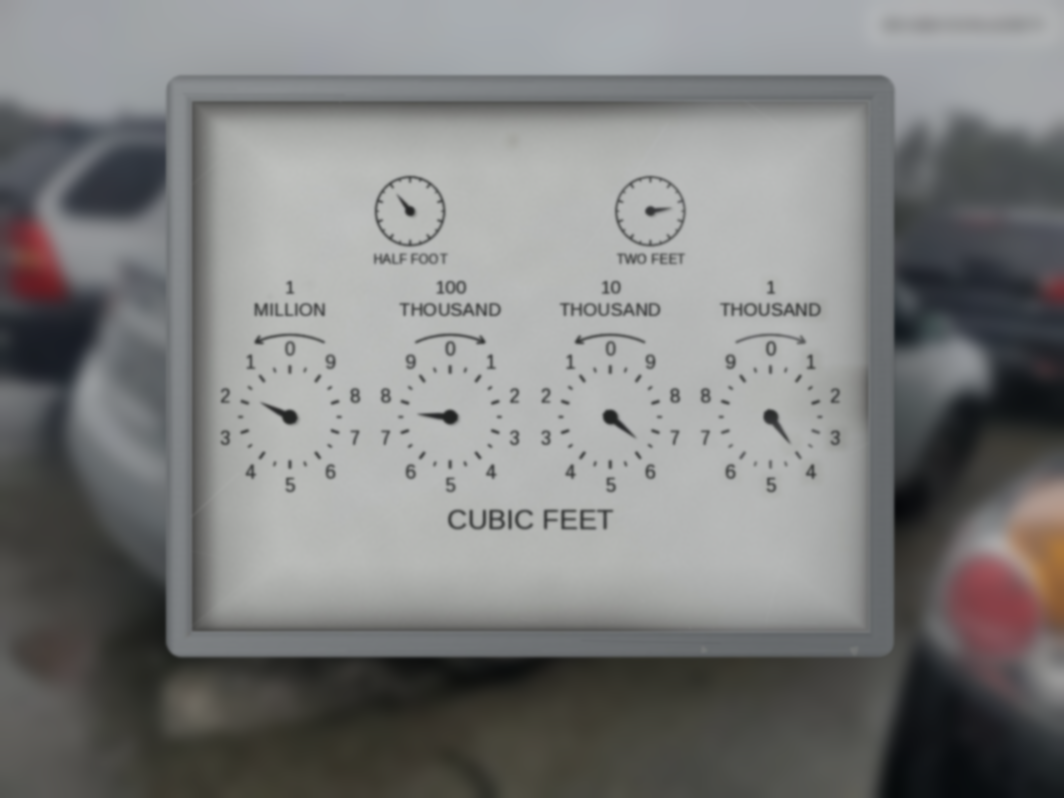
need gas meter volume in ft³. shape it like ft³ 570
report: ft³ 176400
